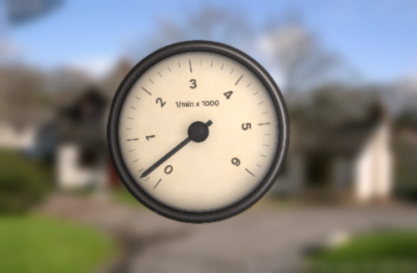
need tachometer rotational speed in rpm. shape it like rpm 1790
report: rpm 300
